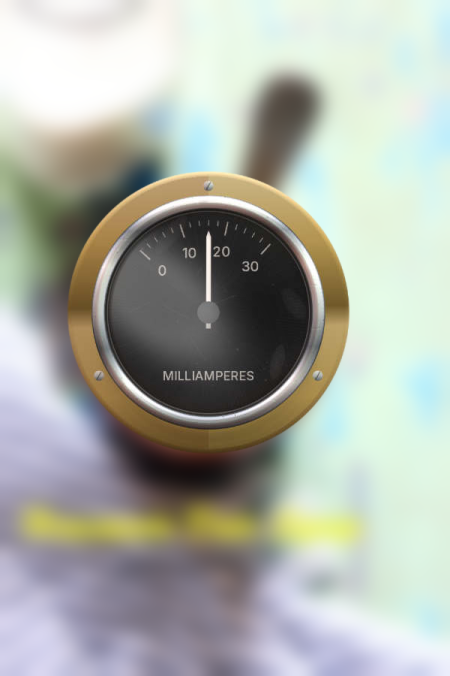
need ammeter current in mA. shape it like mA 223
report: mA 16
